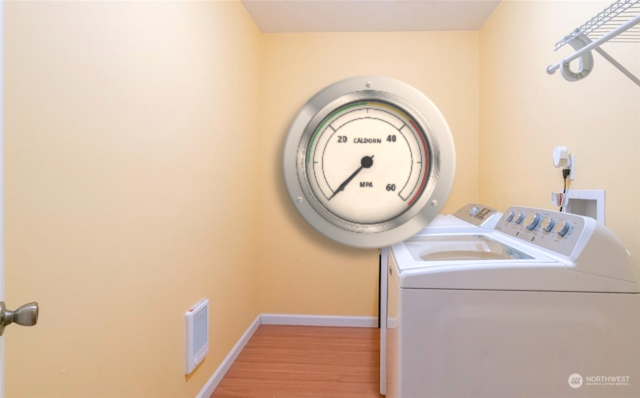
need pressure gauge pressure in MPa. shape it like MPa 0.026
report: MPa 0
